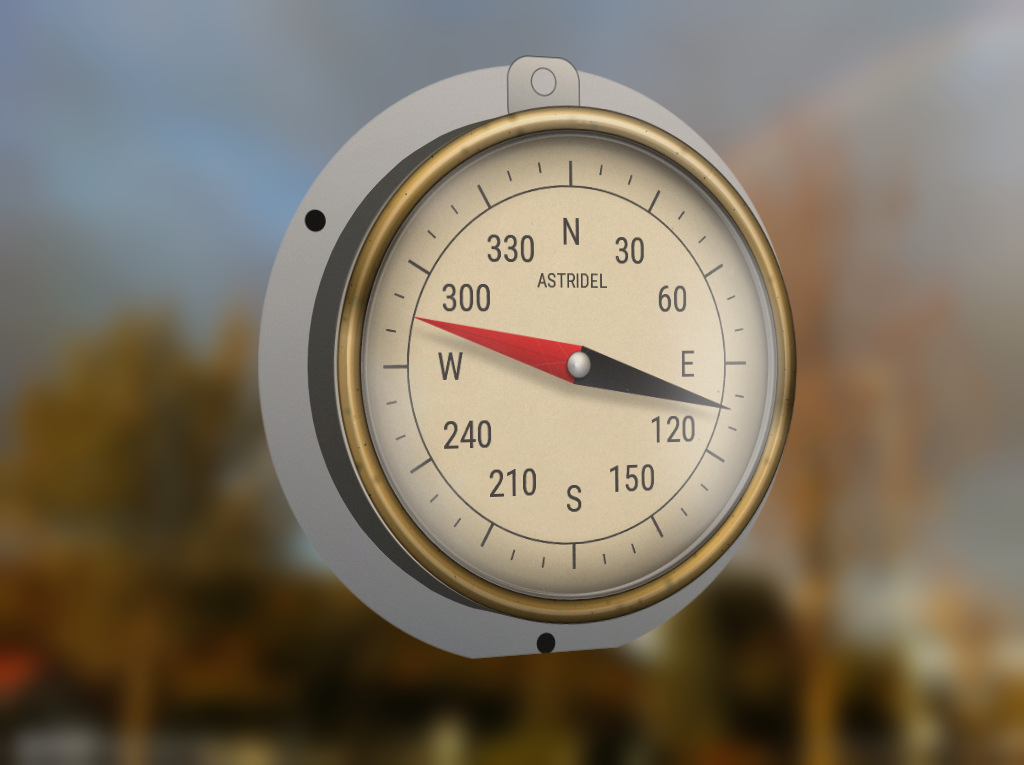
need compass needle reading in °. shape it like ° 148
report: ° 285
